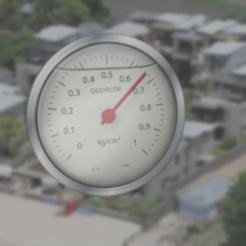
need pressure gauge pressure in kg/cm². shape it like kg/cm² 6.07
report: kg/cm² 0.66
